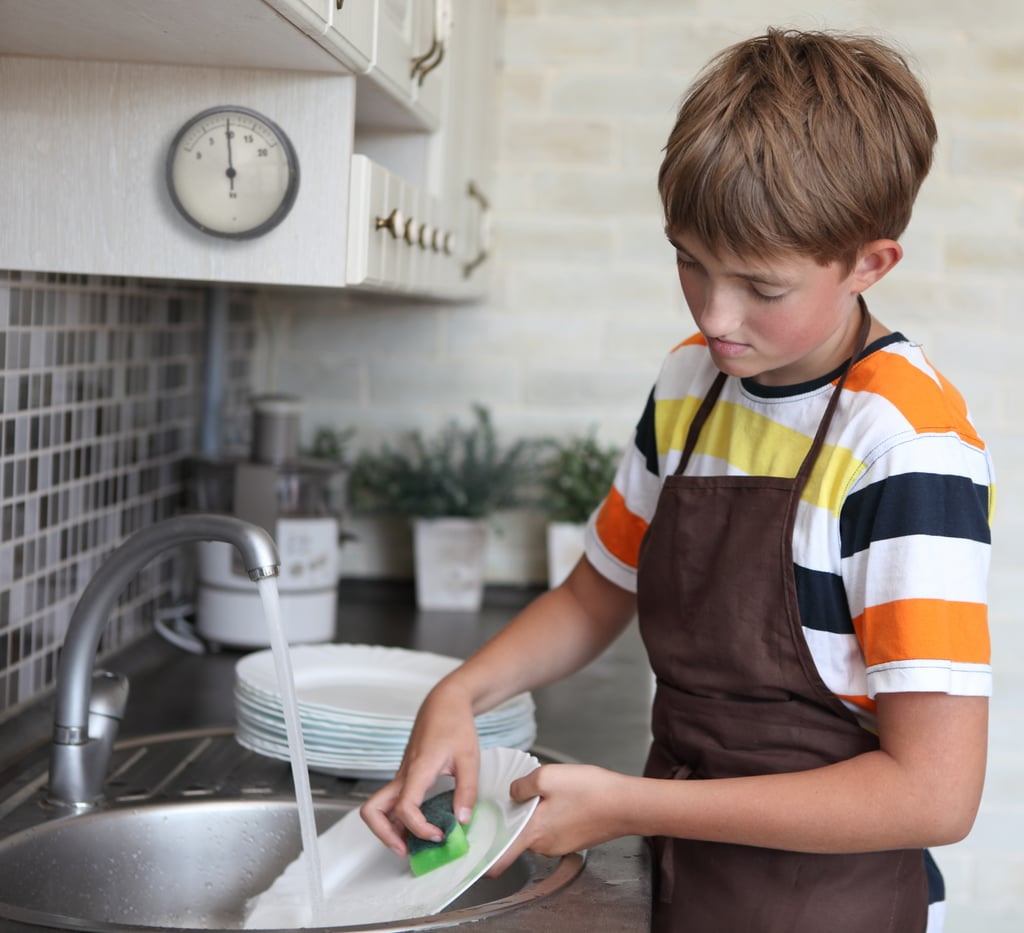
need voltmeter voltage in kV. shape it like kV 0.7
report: kV 10
